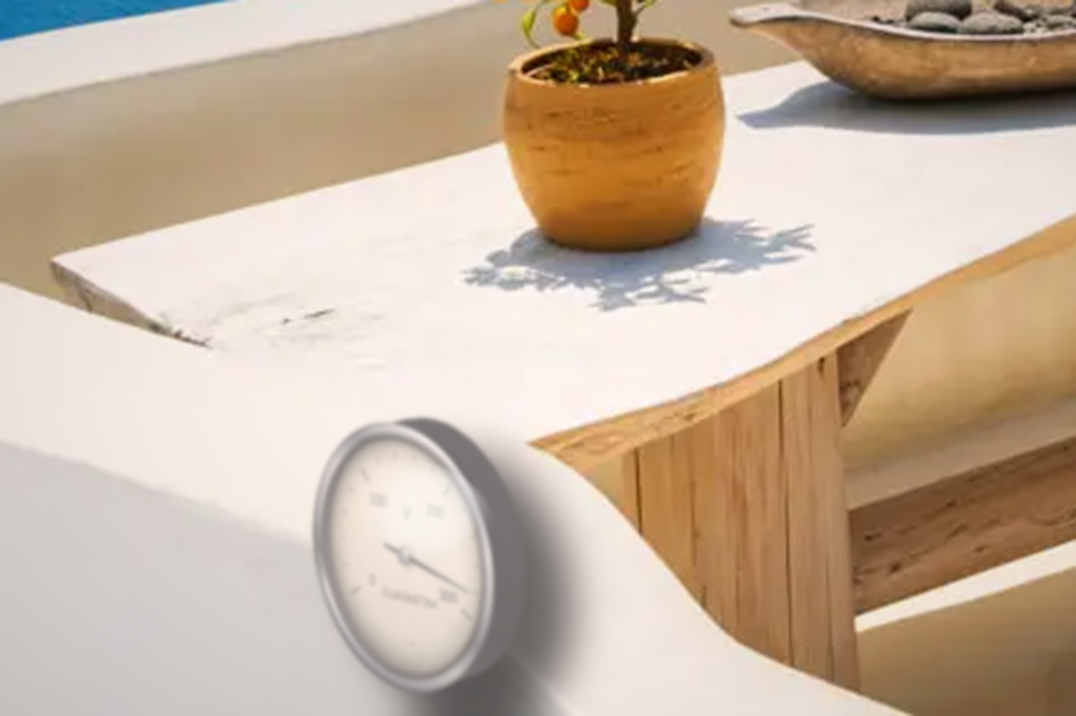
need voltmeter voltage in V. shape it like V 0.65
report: V 280
